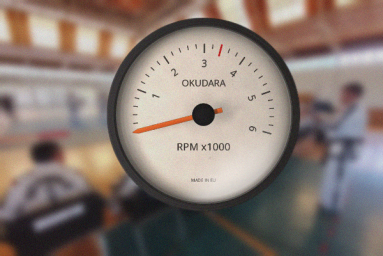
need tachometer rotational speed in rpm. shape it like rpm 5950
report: rpm 0
